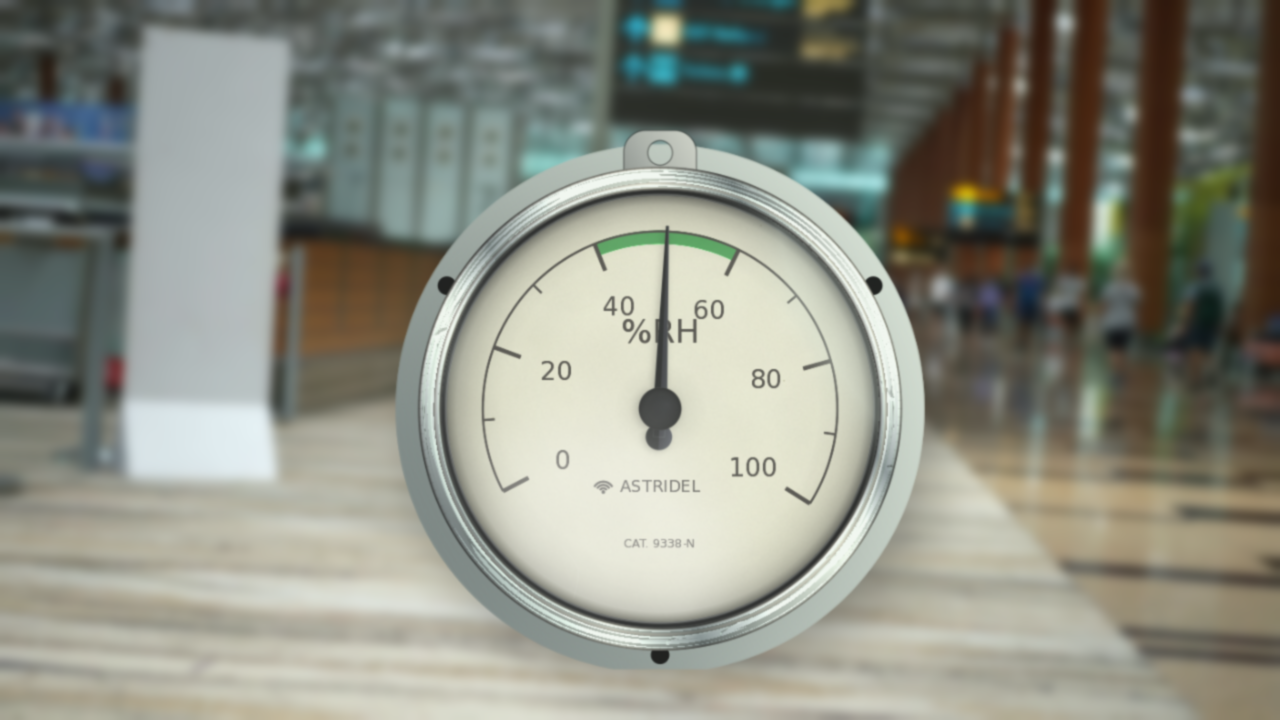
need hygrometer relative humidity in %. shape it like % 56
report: % 50
